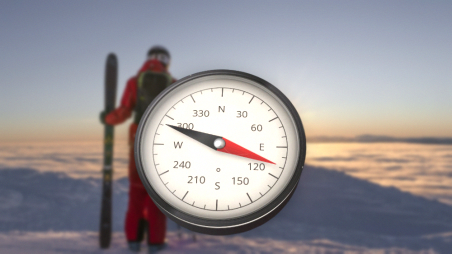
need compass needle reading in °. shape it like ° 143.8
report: ° 110
